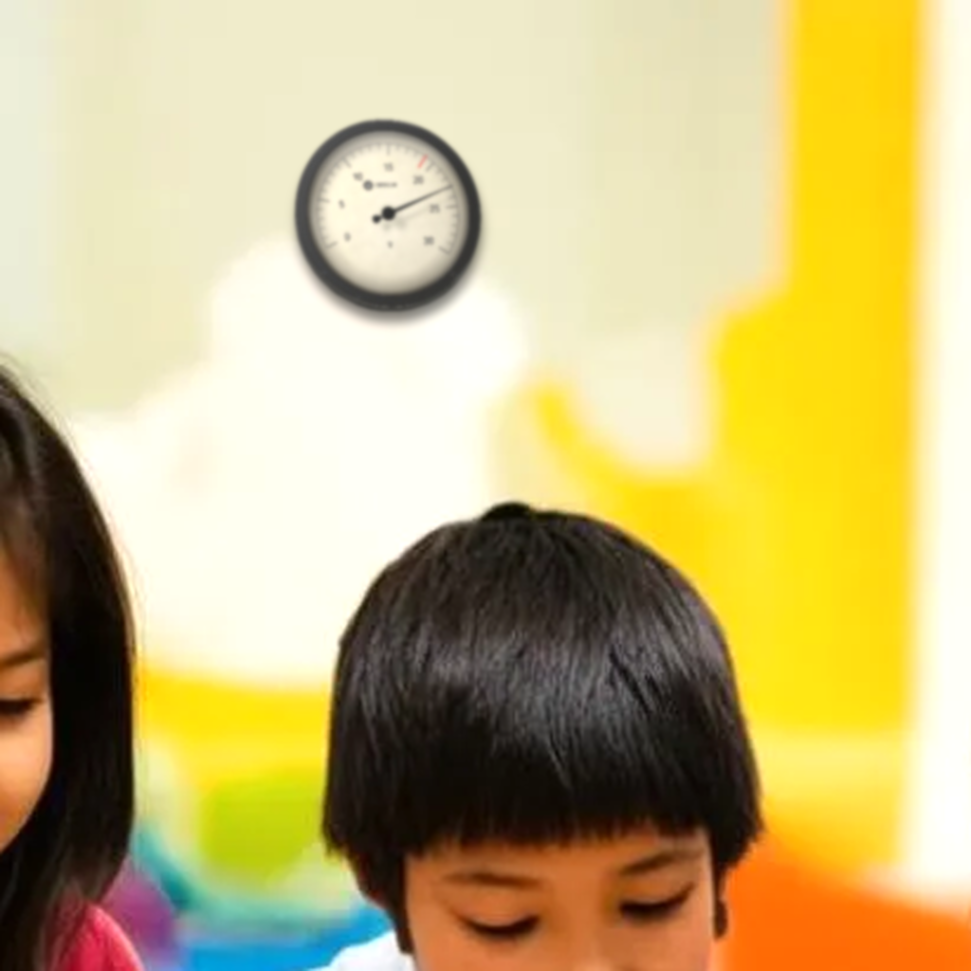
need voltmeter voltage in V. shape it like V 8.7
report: V 23
